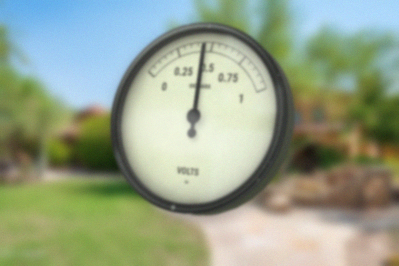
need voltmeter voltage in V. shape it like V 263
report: V 0.45
